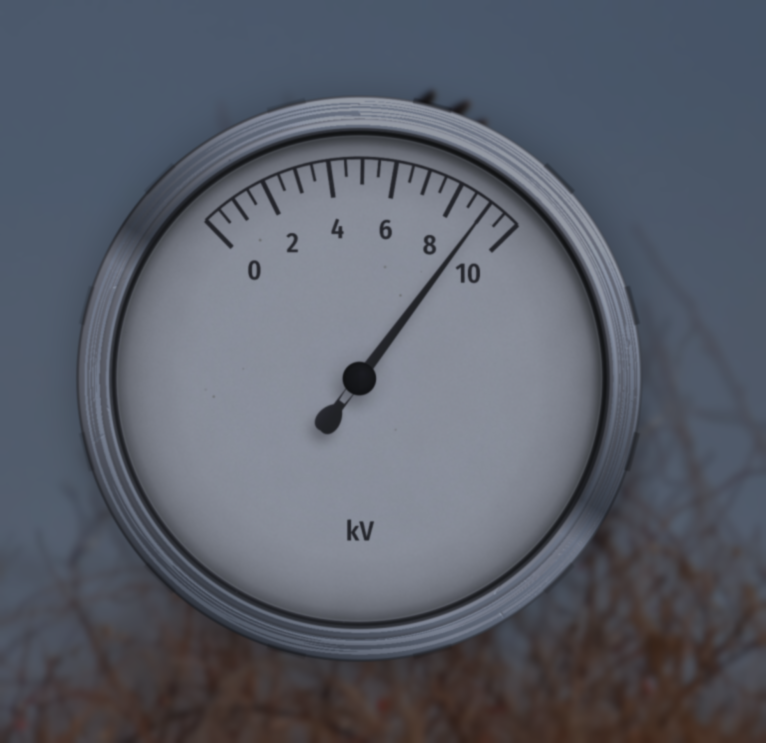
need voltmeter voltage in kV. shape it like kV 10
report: kV 9
